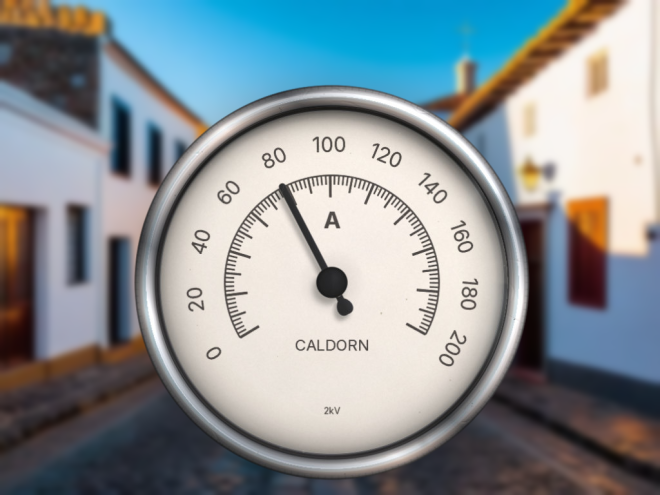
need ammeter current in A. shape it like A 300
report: A 78
